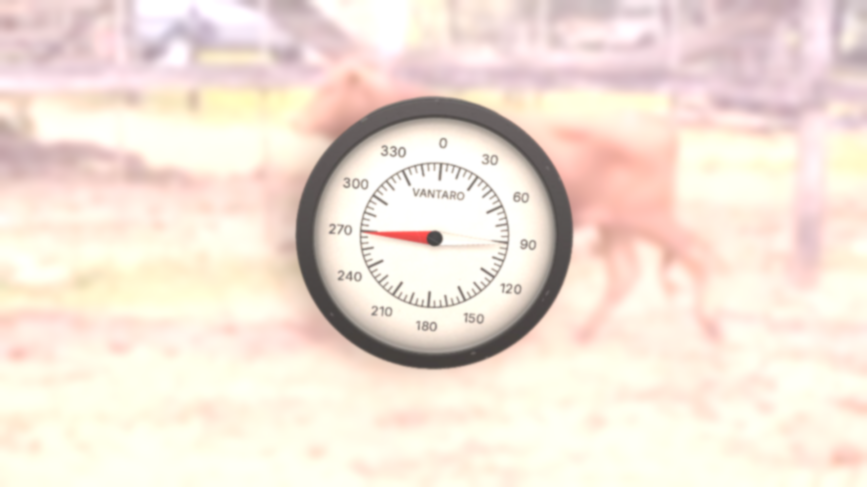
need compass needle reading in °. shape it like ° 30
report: ° 270
